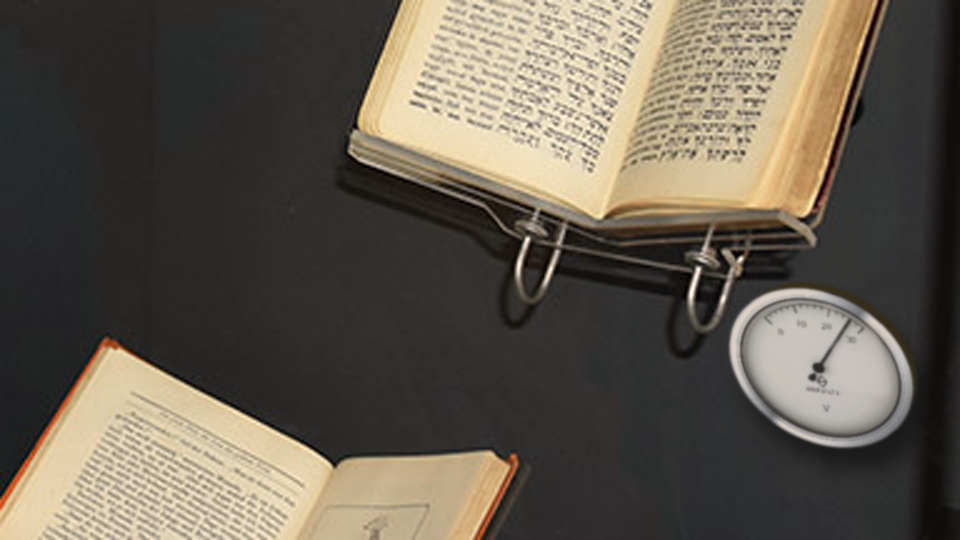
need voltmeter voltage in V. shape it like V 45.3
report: V 26
